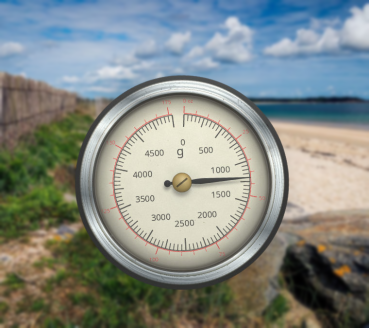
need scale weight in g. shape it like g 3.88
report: g 1200
